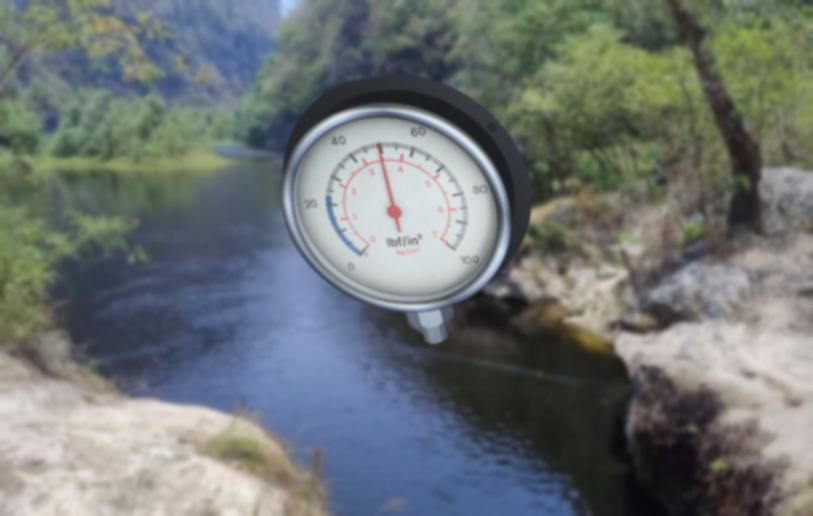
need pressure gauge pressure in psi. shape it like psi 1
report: psi 50
